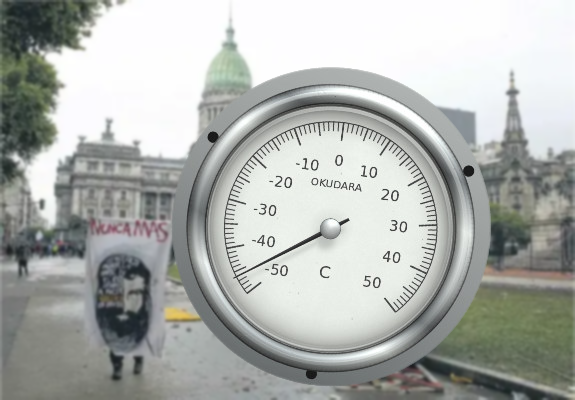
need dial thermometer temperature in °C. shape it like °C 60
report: °C -46
